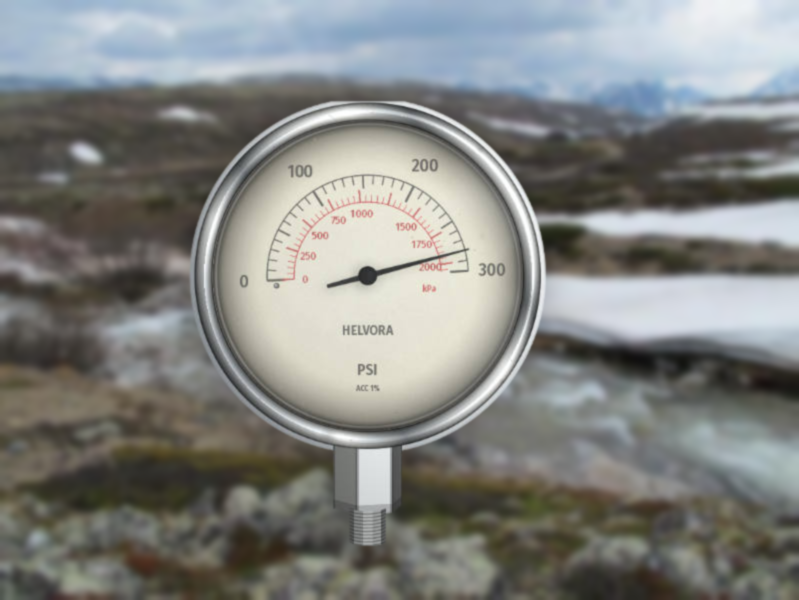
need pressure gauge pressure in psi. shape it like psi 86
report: psi 280
